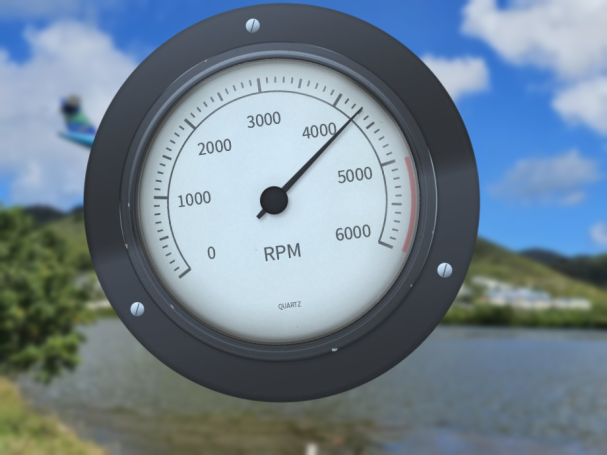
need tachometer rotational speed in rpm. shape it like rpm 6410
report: rpm 4300
